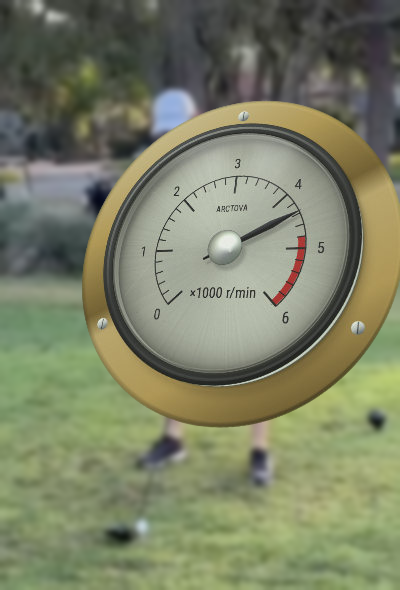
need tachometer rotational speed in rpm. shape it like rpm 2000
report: rpm 4400
